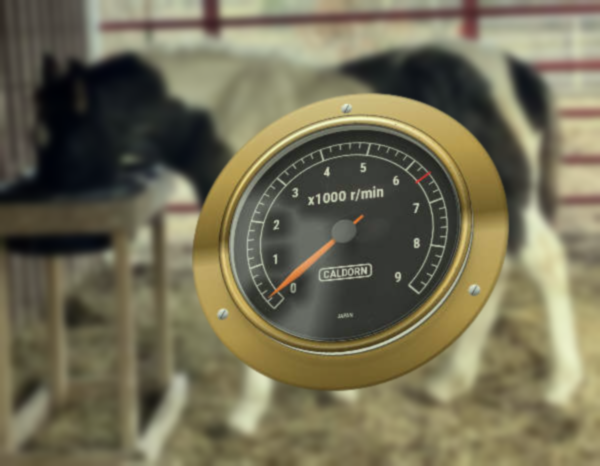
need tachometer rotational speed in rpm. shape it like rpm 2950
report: rpm 200
